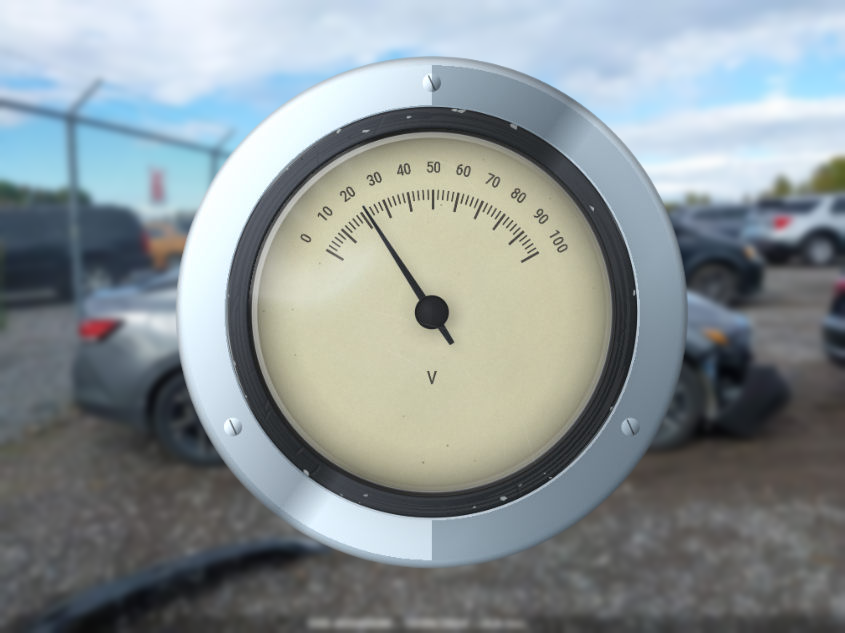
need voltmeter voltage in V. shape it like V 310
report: V 22
